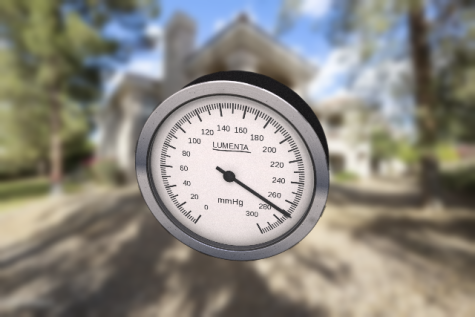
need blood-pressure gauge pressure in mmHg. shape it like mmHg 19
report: mmHg 270
